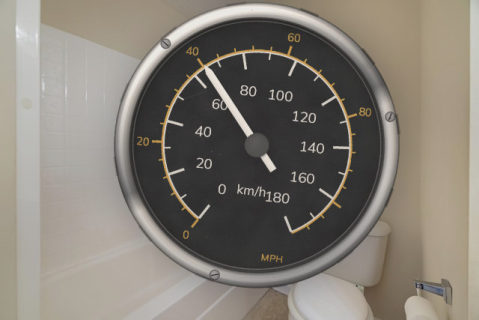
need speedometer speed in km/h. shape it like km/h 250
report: km/h 65
